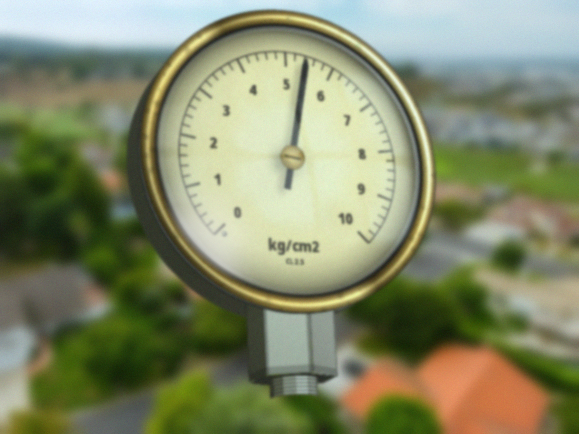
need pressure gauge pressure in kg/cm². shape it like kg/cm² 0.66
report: kg/cm² 5.4
